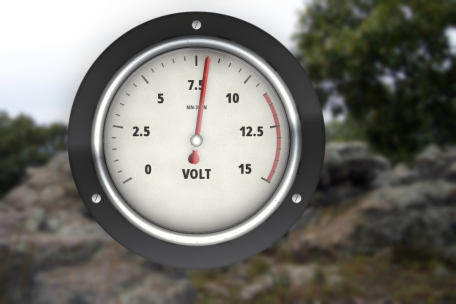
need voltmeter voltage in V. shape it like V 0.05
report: V 8
